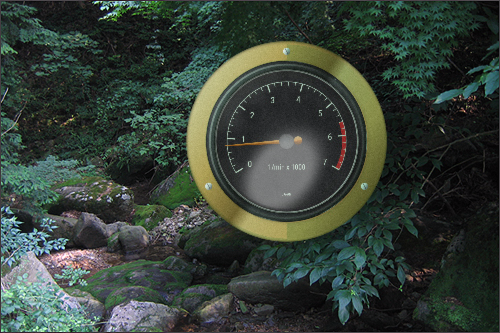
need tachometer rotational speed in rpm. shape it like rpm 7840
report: rpm 800
